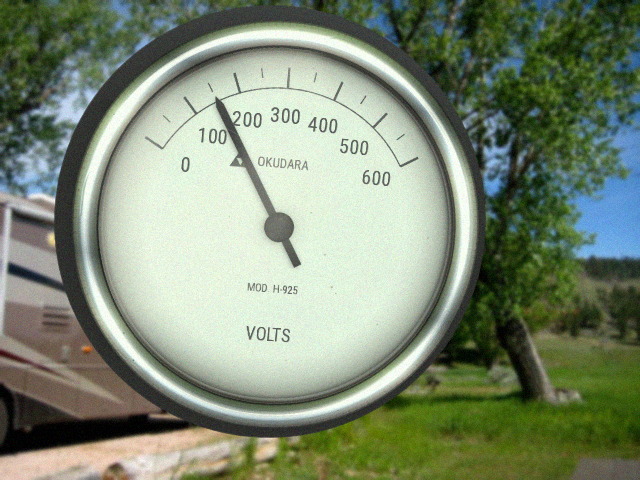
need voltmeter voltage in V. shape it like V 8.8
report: V 150
